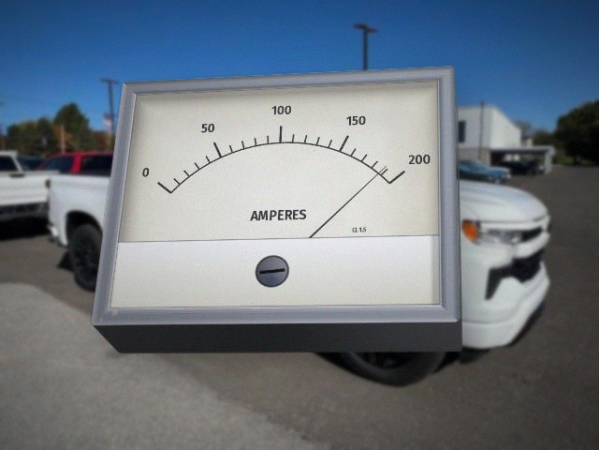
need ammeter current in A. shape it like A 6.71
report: A 190
